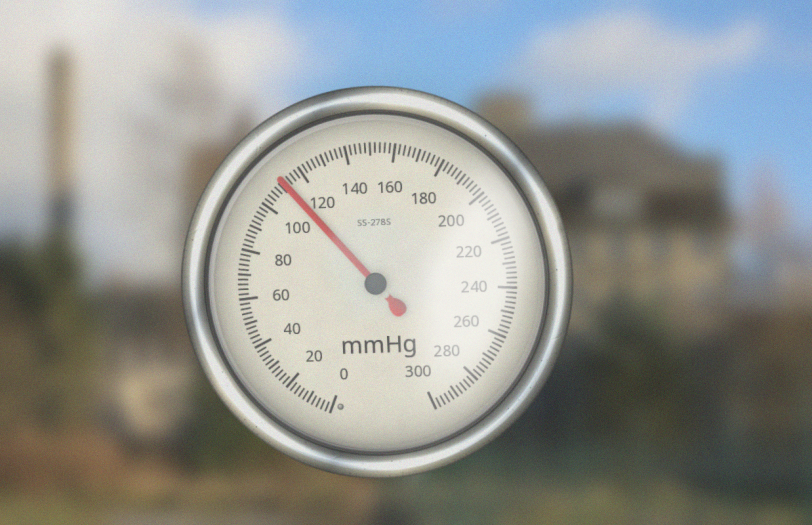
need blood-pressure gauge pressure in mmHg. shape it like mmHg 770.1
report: mmHg 112
